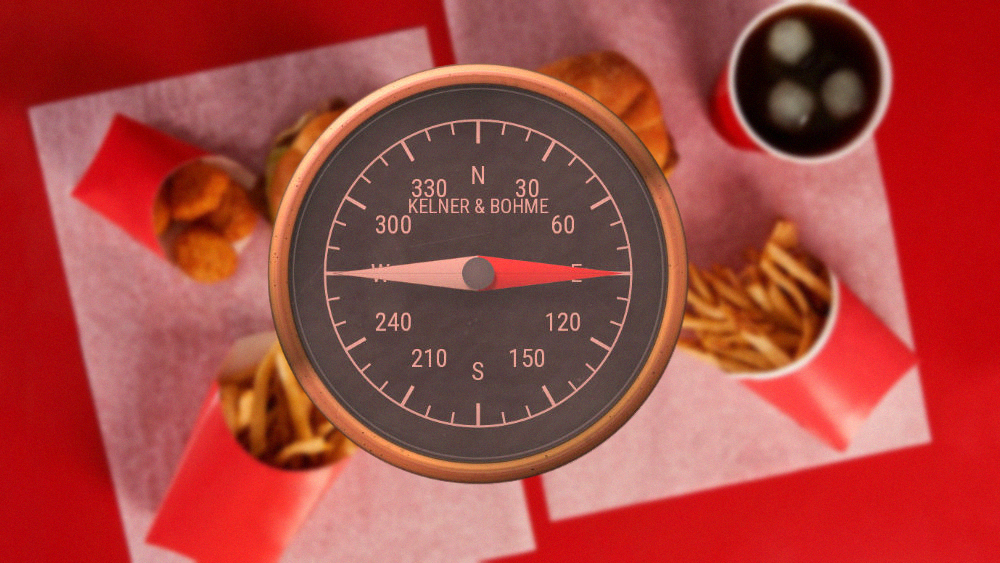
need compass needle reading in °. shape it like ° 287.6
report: ° 90
